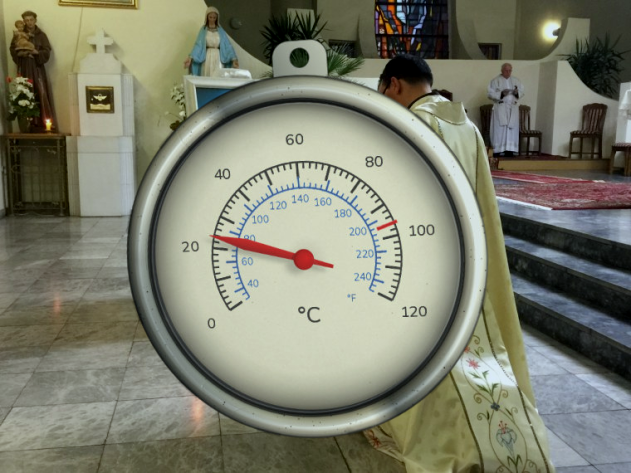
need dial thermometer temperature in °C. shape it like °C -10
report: °C 24
